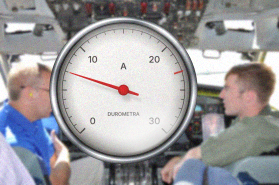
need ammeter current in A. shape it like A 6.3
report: A 7
